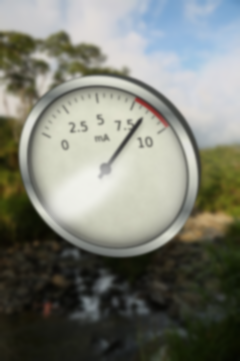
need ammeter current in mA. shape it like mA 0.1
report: mA 8.5
